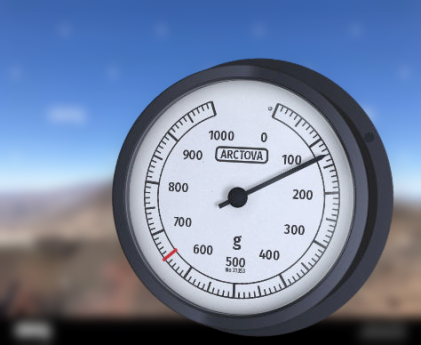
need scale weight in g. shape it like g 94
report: g 130
